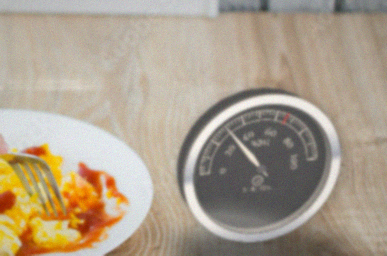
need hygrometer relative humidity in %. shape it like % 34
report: % 30
